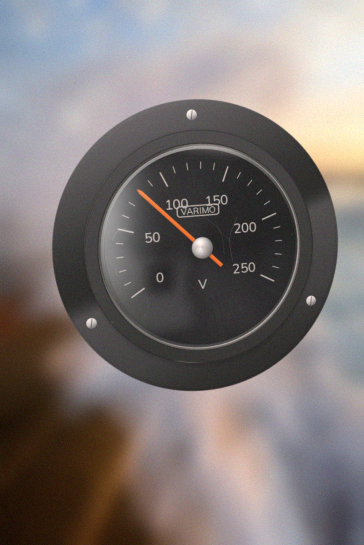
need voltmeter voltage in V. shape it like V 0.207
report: V 80
